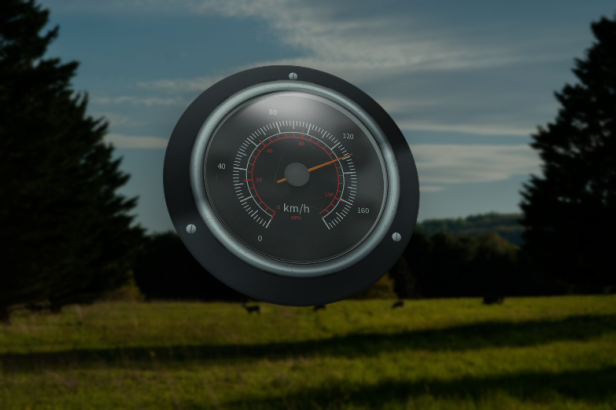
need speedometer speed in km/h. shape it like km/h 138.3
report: km/h 130
